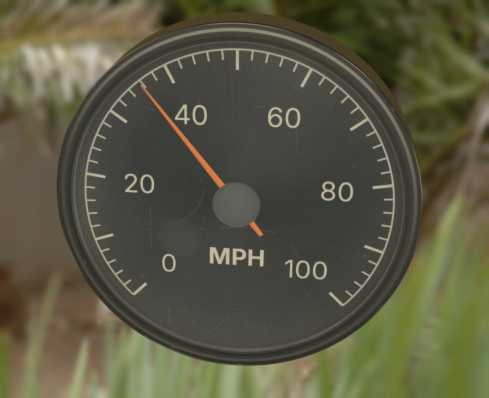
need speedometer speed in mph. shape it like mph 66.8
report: mph 36
